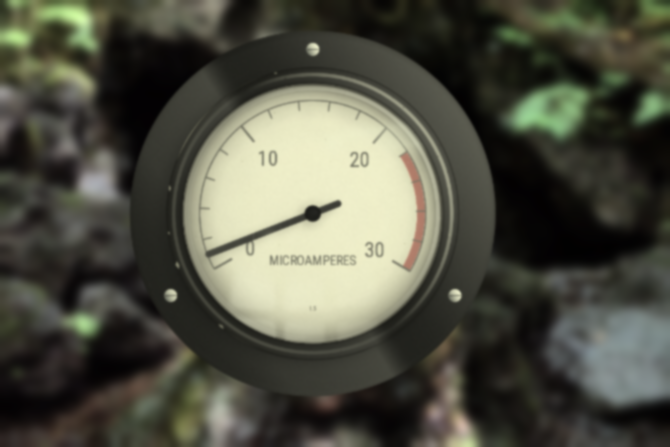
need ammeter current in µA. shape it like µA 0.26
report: µA 1
